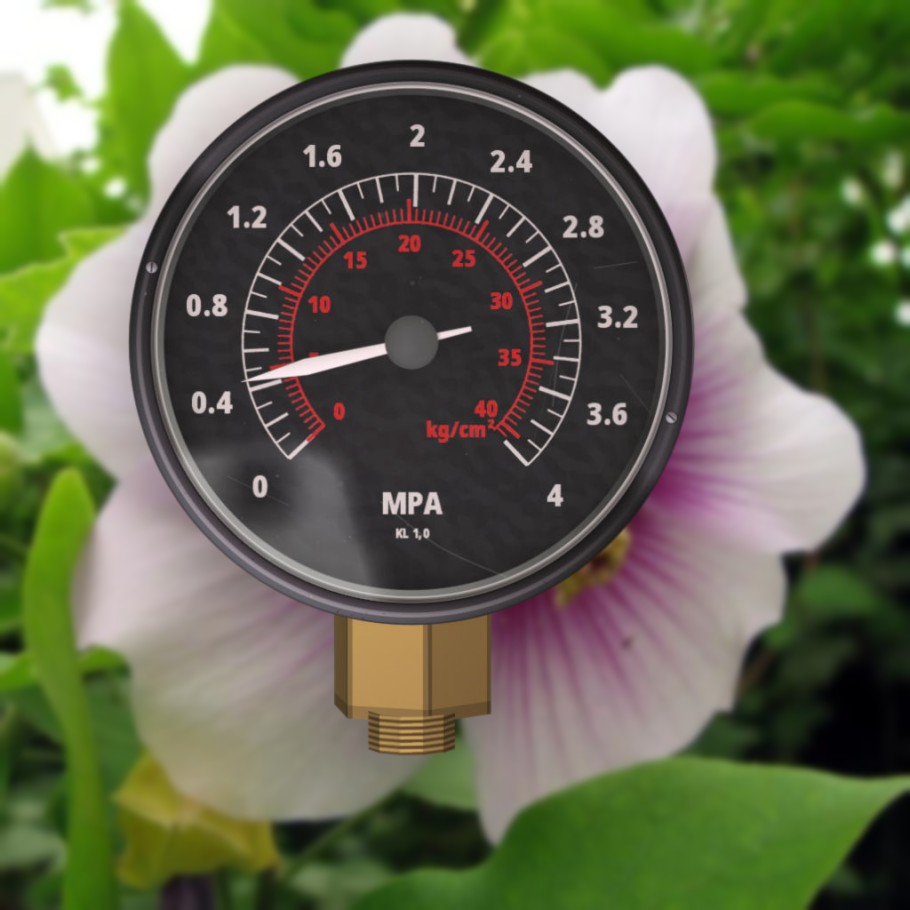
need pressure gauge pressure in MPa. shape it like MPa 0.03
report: MPa 0.45
